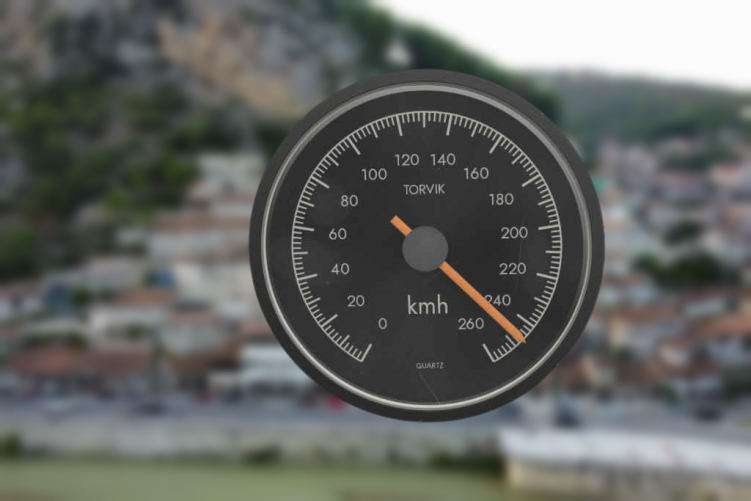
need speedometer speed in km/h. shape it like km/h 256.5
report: km/h 246
